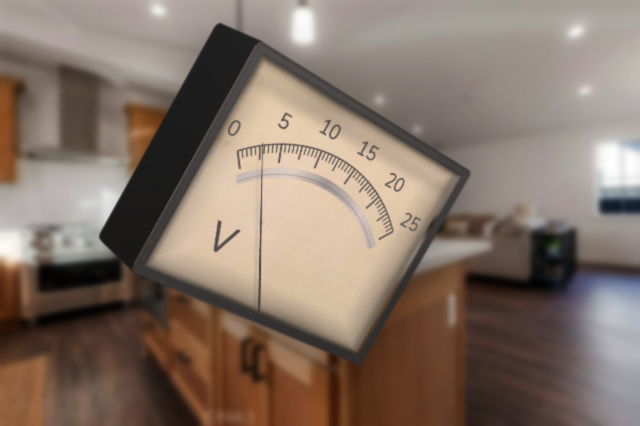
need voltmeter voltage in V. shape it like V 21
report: V 2.5
